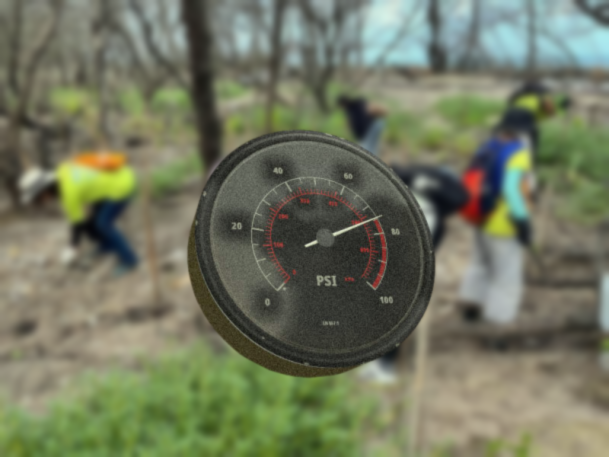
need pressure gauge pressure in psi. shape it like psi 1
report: psi 75
